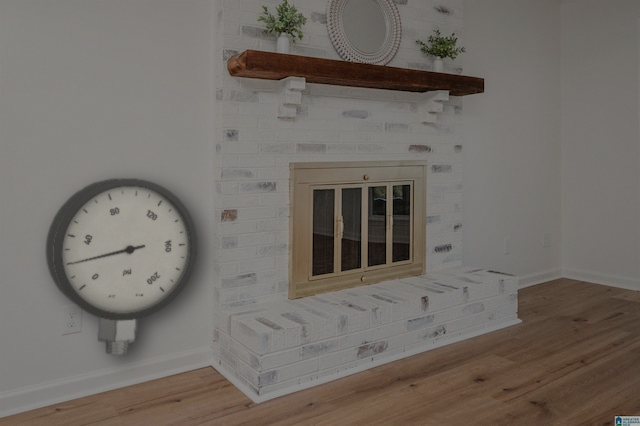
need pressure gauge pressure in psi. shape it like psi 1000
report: psi 20
